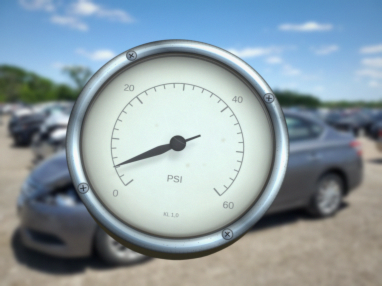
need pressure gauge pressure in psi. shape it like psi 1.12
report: psi 4
